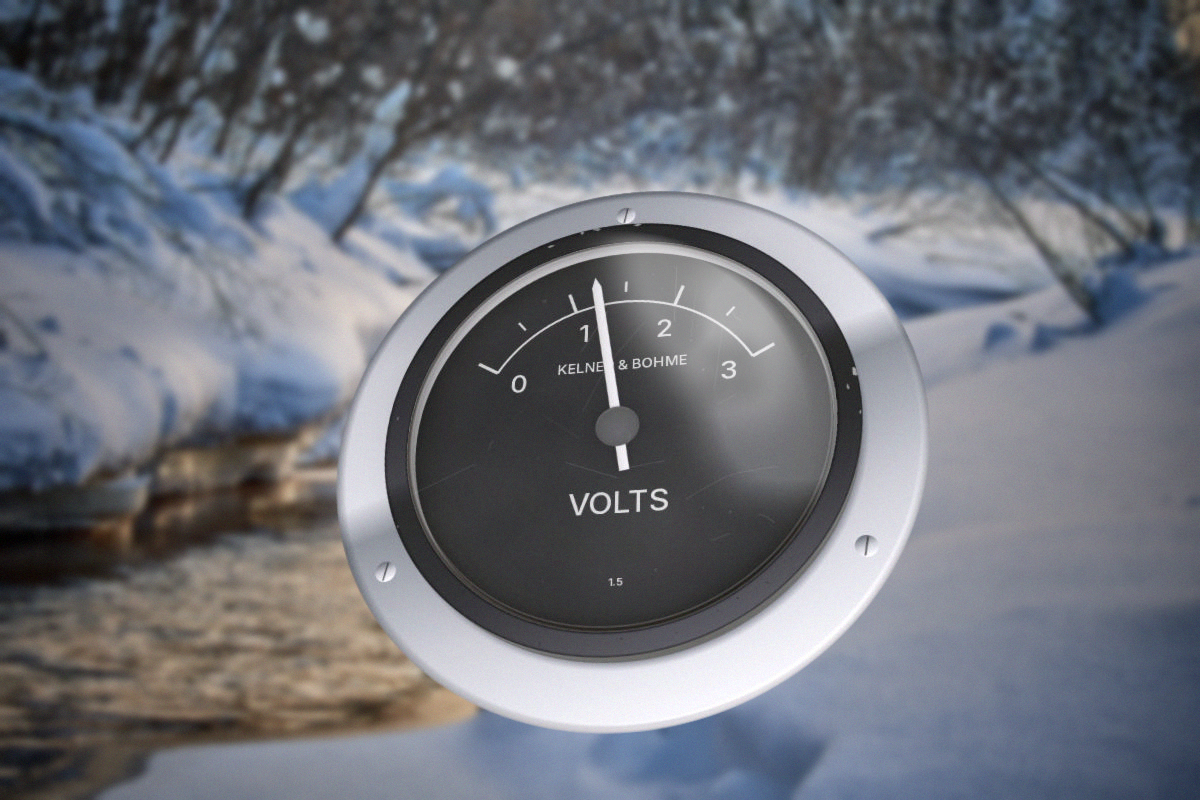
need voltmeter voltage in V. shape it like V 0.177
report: V 1.25
